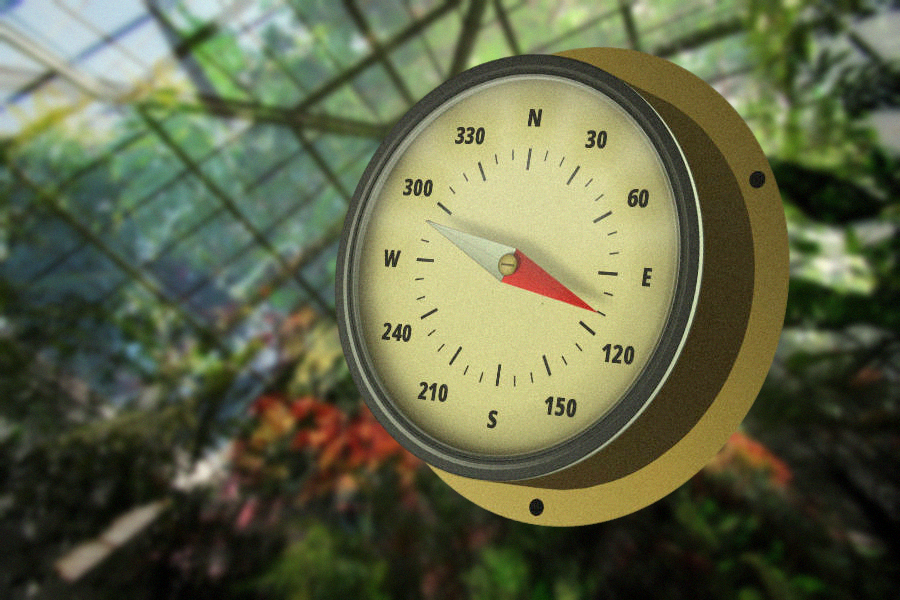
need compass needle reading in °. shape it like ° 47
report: ° 110
